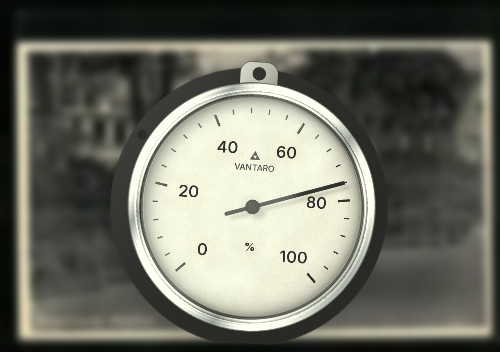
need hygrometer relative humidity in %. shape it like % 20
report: % 76
